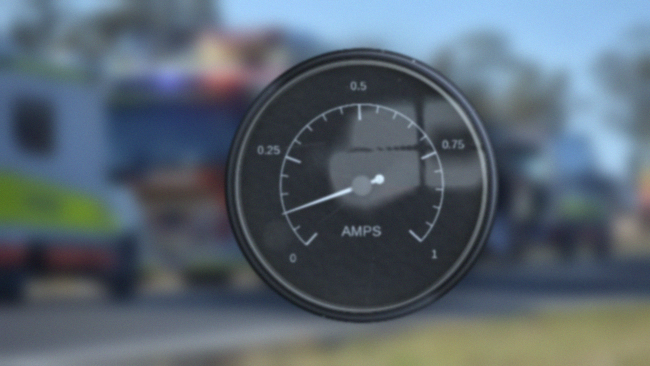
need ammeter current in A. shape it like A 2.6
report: A 0.1
